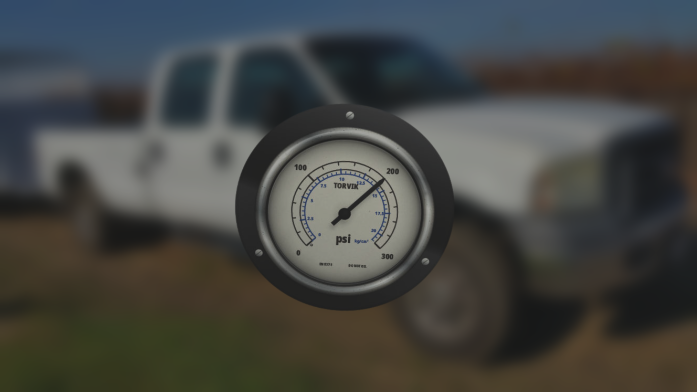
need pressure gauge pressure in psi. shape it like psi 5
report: psi 200
